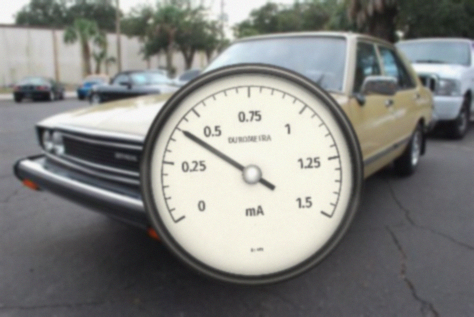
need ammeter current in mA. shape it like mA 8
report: mA 0.4
